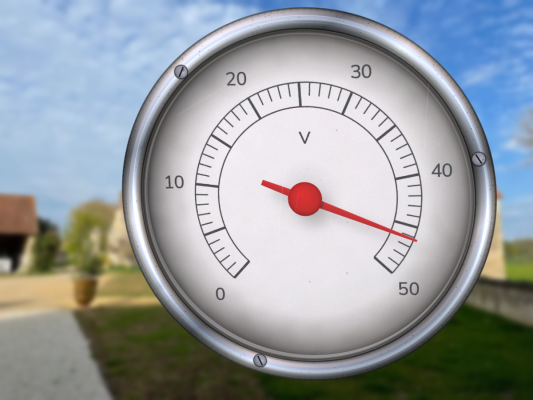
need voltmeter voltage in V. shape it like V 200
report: V 46
